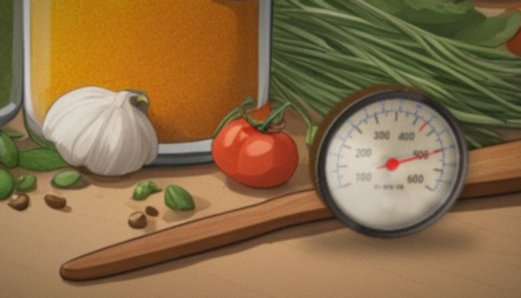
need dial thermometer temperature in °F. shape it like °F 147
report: °F 500
